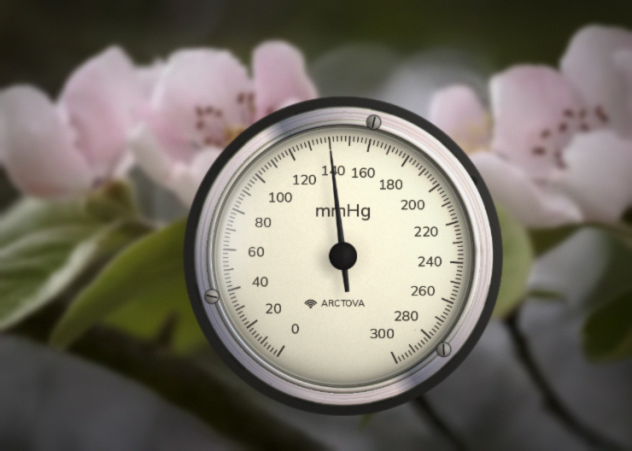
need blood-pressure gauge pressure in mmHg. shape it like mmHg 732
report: mmHg 140
